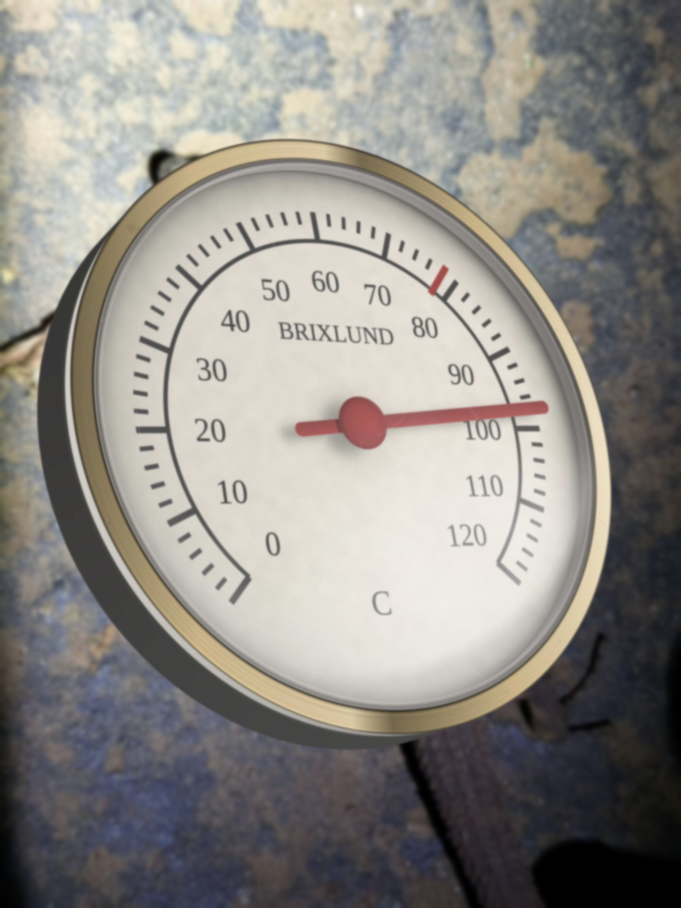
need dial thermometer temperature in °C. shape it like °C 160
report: °C 98
